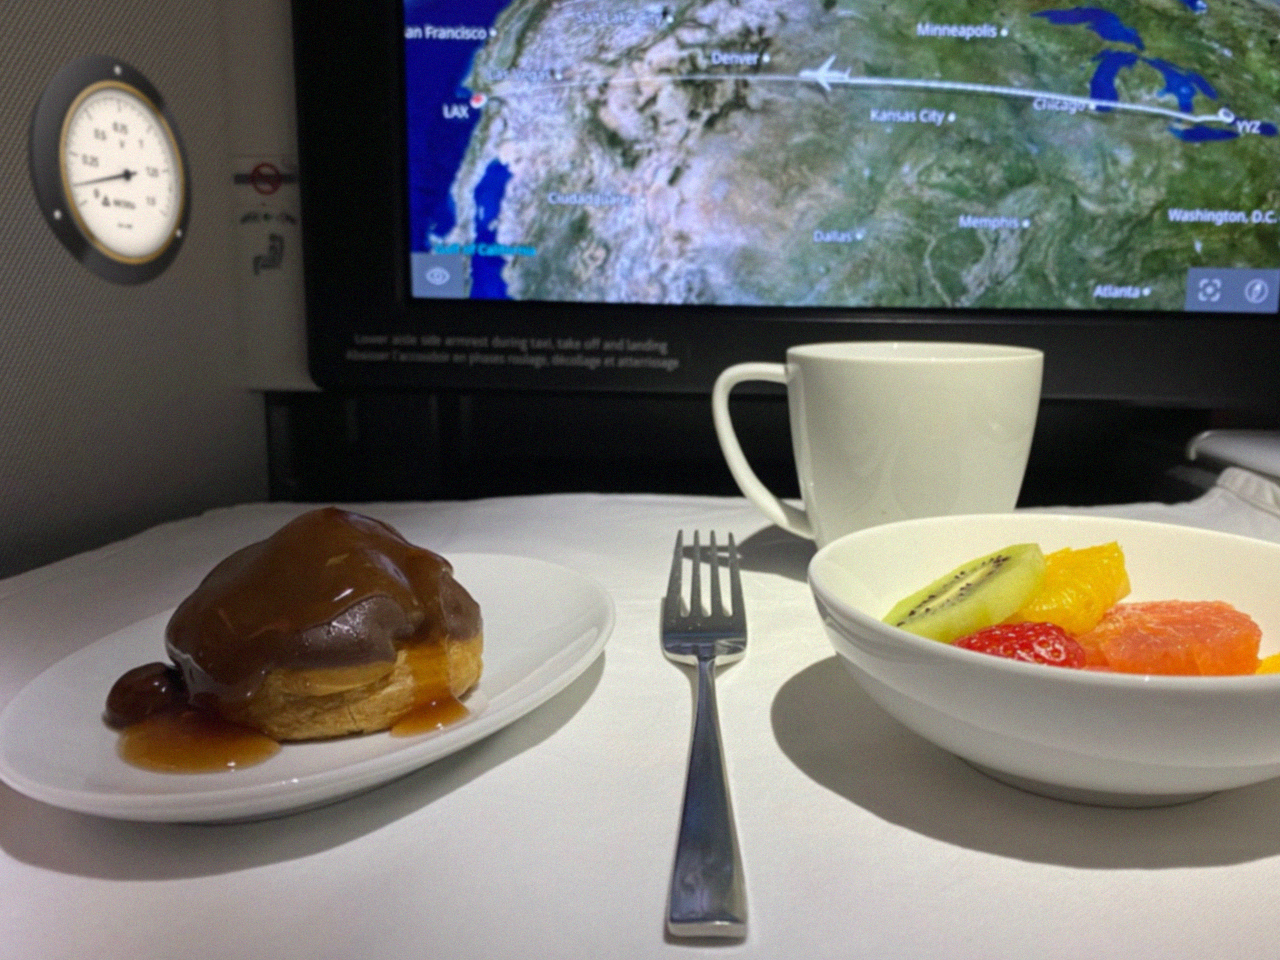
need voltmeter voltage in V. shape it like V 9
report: V 0.1
